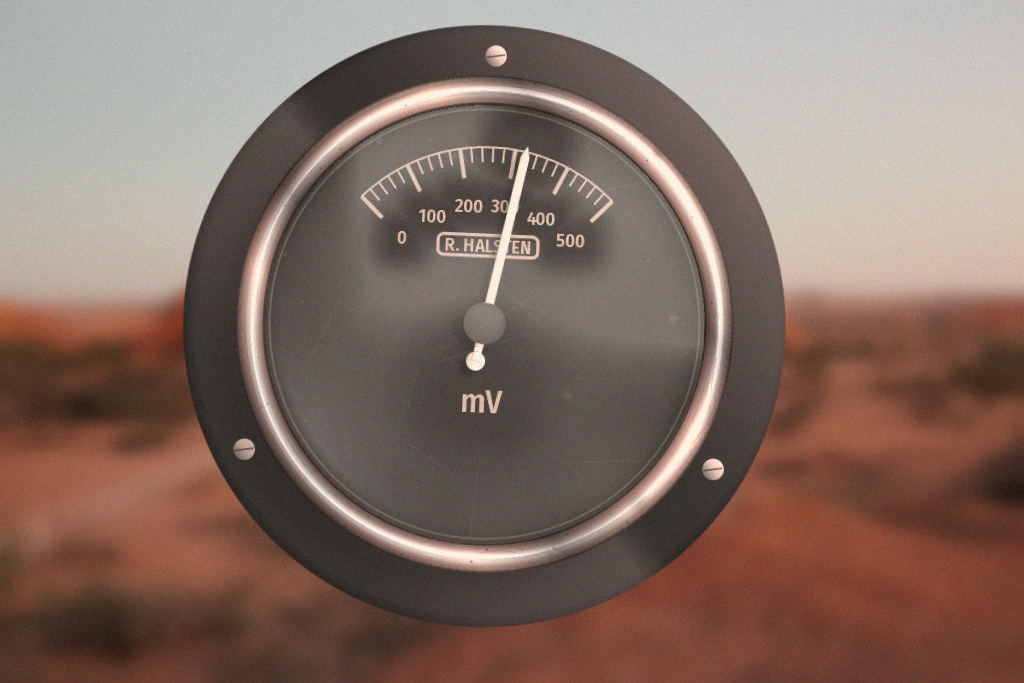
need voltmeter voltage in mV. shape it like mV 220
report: mV 320
